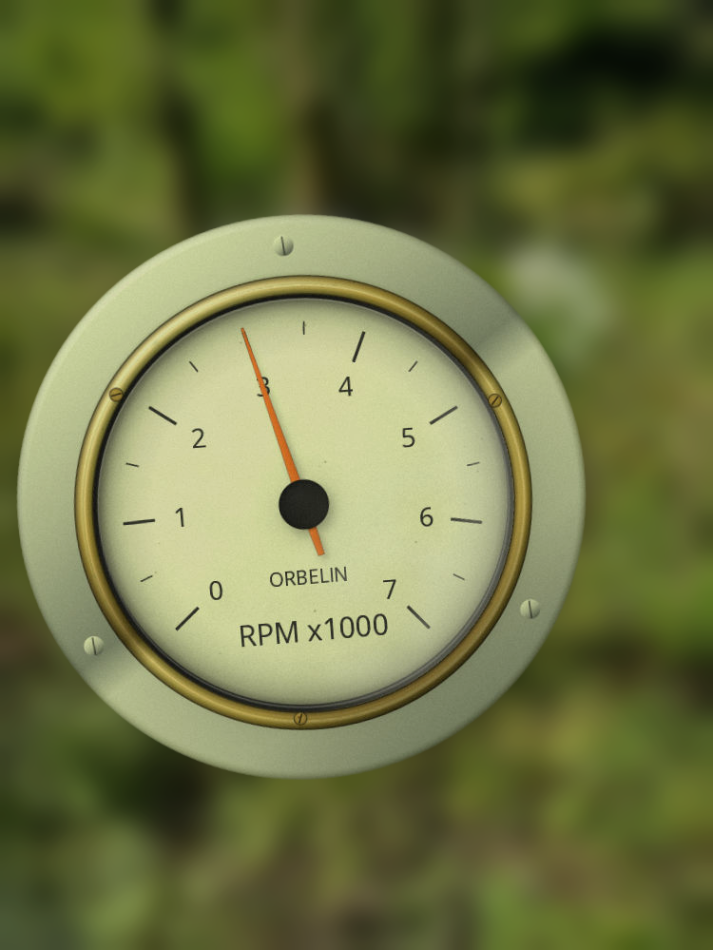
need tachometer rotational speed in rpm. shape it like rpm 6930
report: rpm 3000
